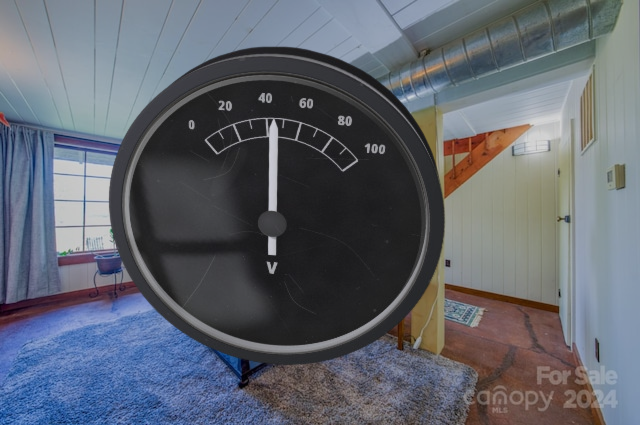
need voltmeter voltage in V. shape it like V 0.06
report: V 45
